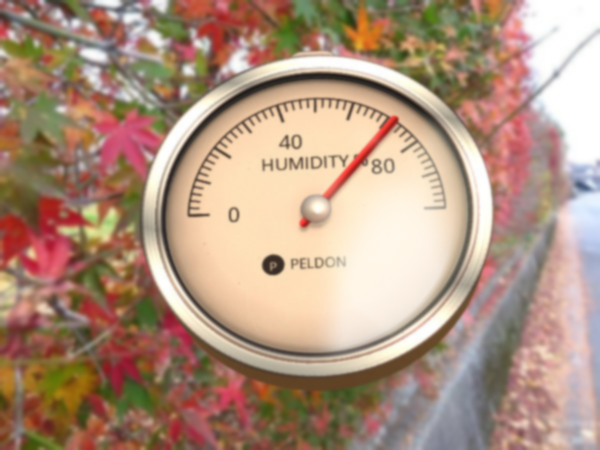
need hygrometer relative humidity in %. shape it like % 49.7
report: % 72
